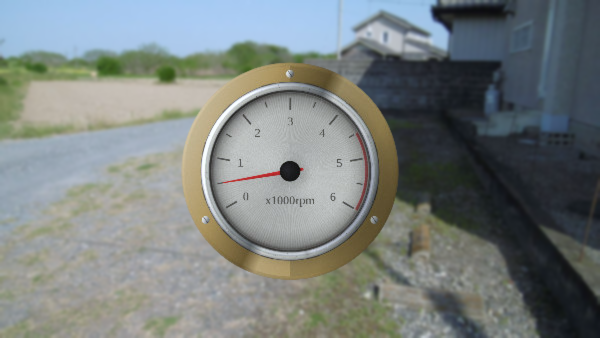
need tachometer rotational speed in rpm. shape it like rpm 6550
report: rpm 500
